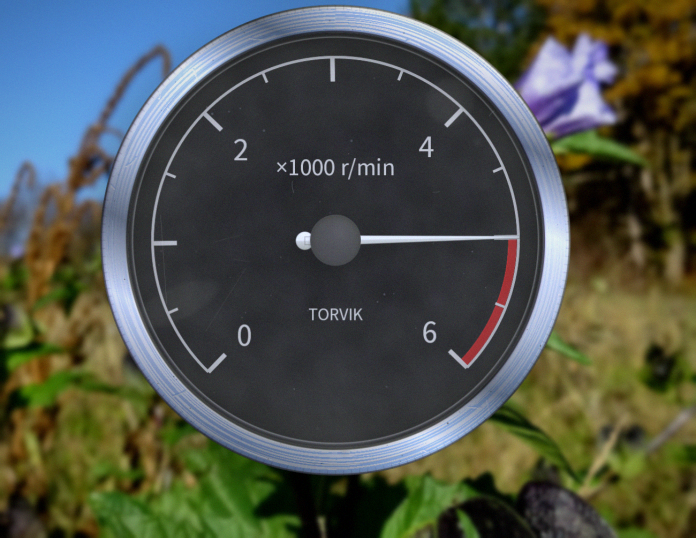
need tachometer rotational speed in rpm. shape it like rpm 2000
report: rpm 5000
